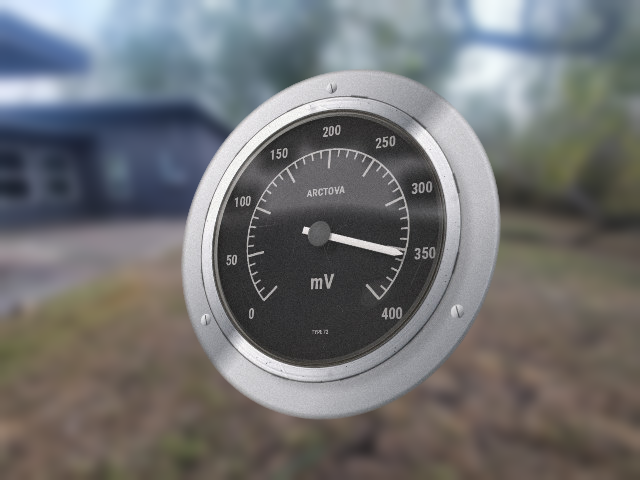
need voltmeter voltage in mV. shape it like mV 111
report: mV 355
